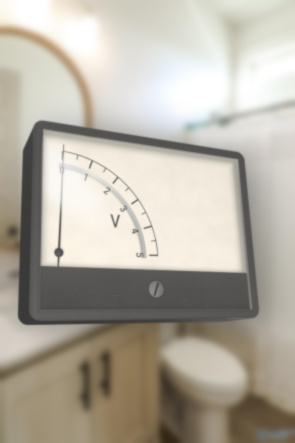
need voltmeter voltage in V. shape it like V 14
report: V 0
